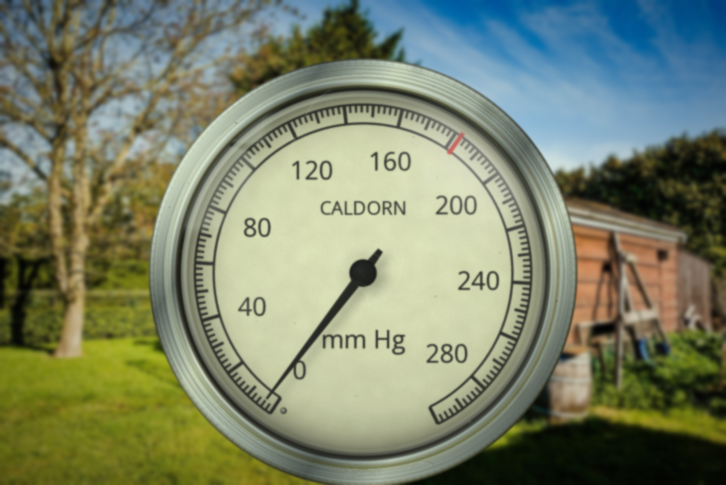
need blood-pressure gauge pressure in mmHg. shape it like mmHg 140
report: mmHg 4
